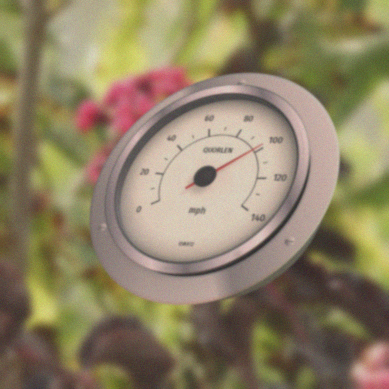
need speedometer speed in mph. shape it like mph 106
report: mph 100
